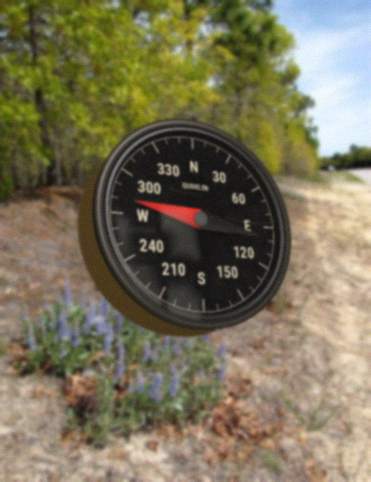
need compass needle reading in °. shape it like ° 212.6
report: ° 280
